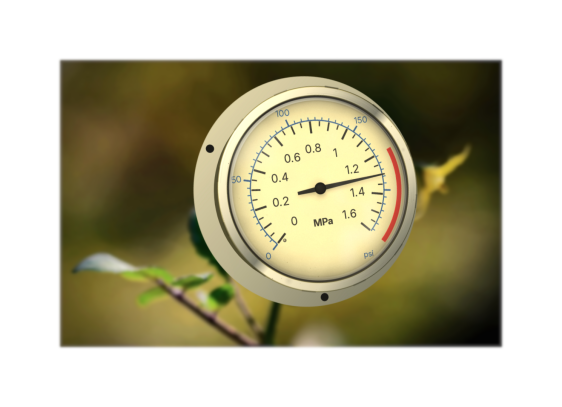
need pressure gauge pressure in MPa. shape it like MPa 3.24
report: MPa 1.3
